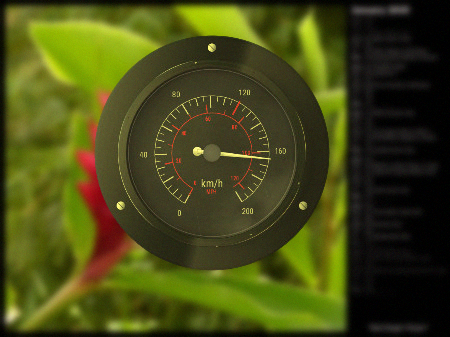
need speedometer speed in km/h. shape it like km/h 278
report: km/h 165
